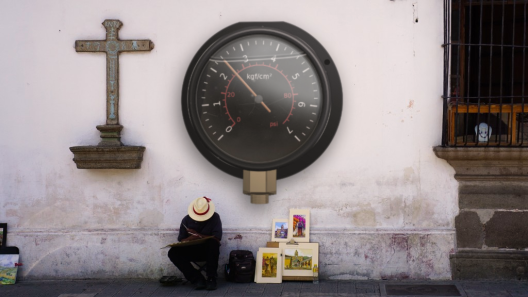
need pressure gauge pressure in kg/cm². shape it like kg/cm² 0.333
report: kg/cm² 2.4
